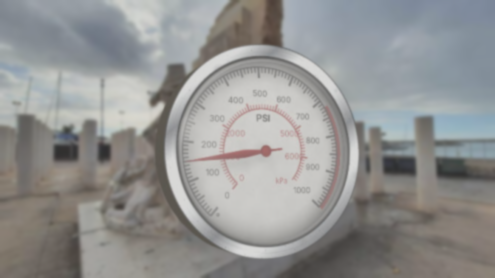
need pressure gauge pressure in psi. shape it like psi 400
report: psi 150
